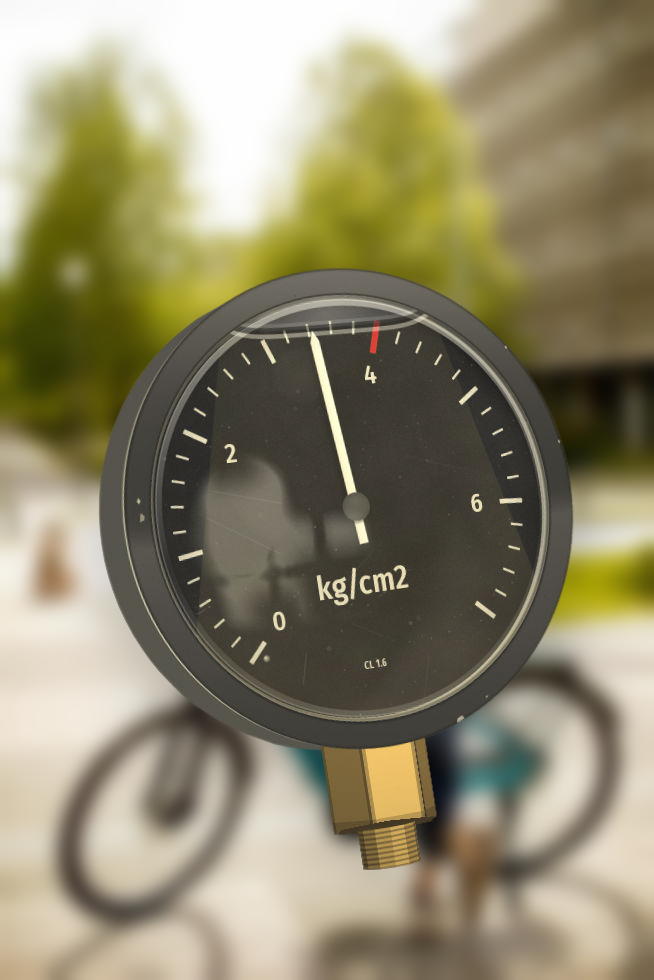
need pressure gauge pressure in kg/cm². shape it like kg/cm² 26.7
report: kg/cm² 3.4
